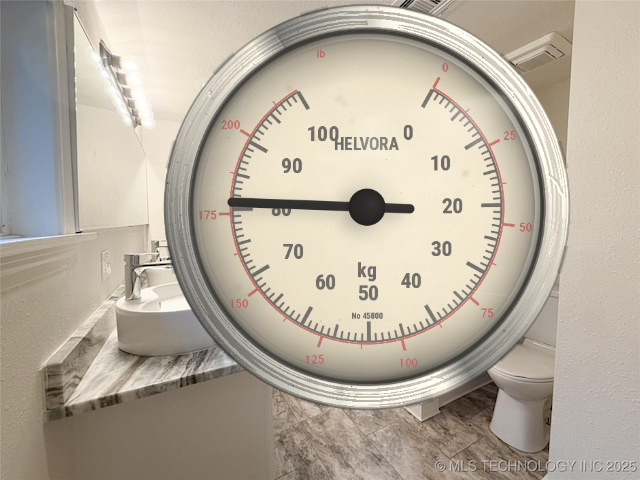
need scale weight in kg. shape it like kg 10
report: kg 81
